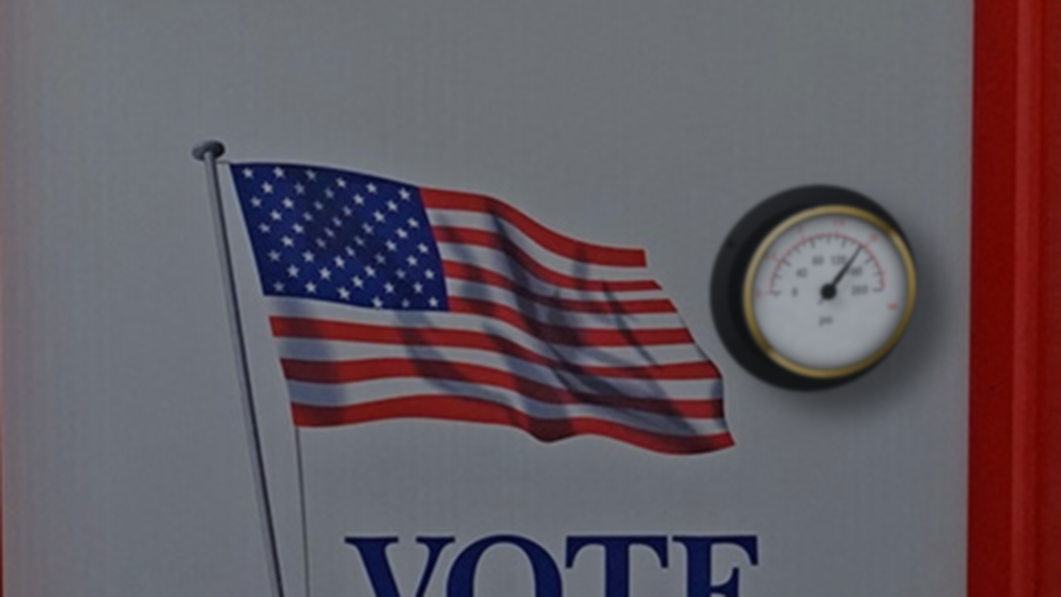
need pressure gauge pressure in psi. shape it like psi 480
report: psi 140
